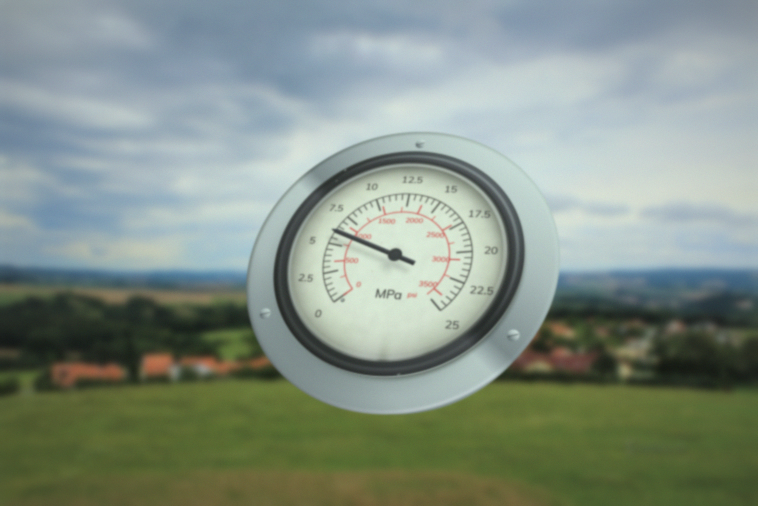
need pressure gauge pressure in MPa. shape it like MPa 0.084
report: MPa 6
